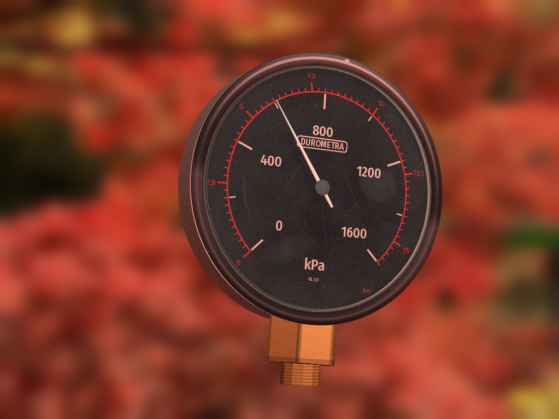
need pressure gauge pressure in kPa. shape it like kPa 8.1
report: kPa 600
